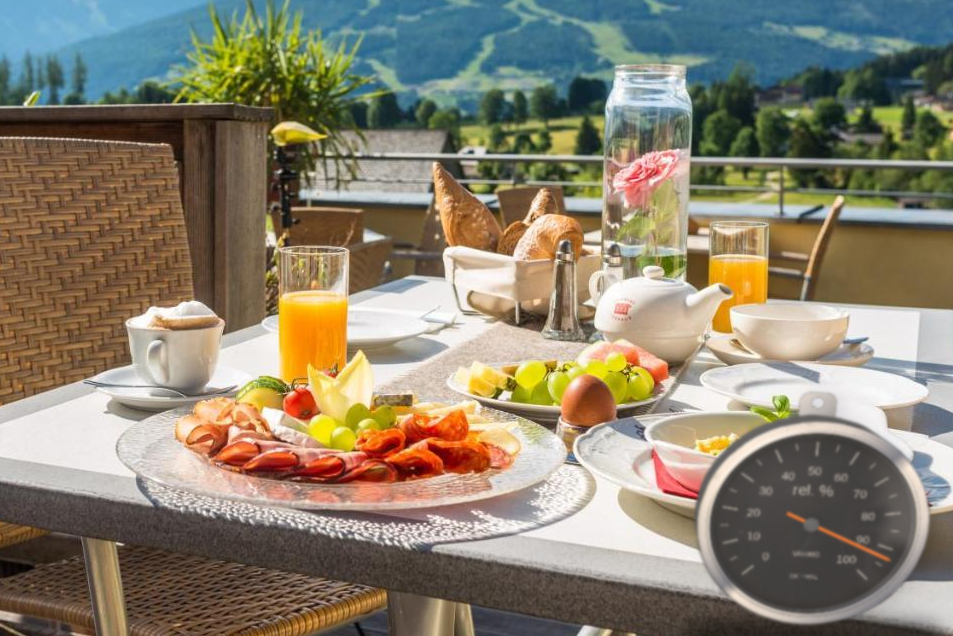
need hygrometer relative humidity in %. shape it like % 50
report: % 92.5
